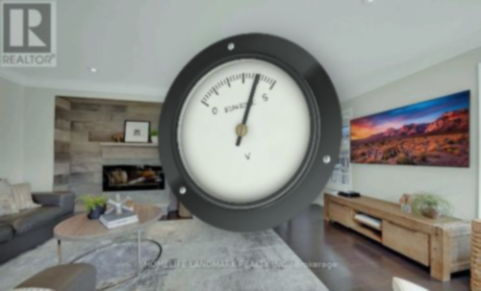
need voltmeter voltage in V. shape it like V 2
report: V 4
